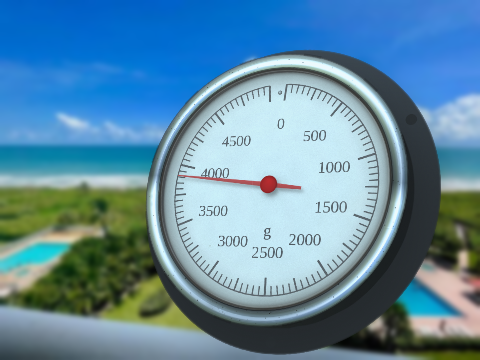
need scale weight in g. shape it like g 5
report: g 3900
